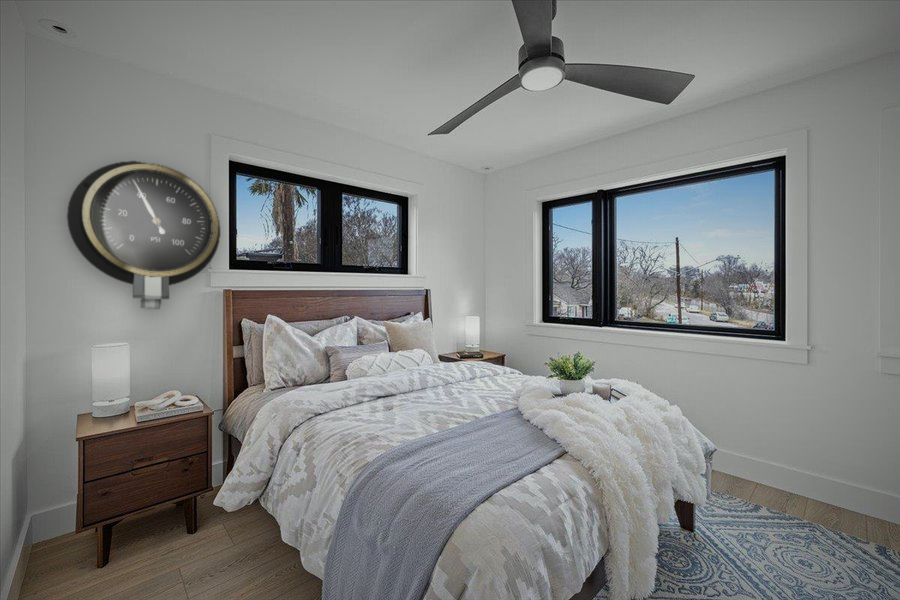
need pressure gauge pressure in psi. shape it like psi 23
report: psi 40
